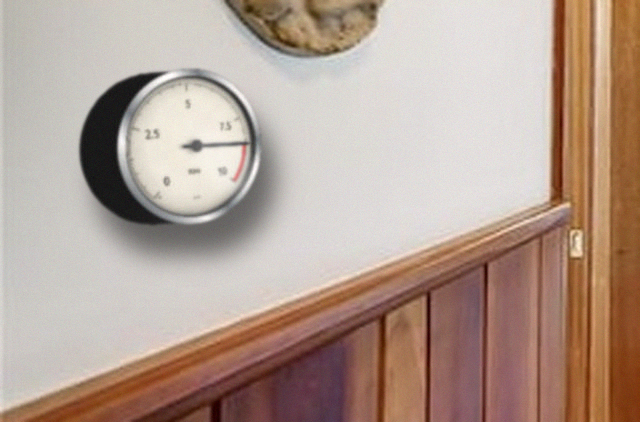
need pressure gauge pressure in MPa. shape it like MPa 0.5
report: MPa 8.5
